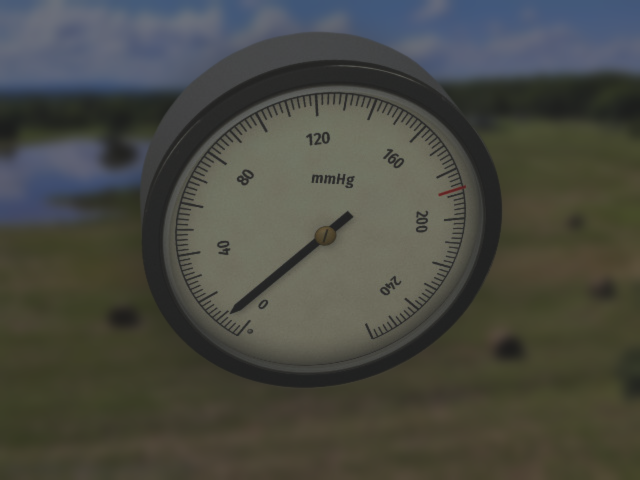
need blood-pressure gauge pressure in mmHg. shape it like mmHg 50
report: mmHg 10
